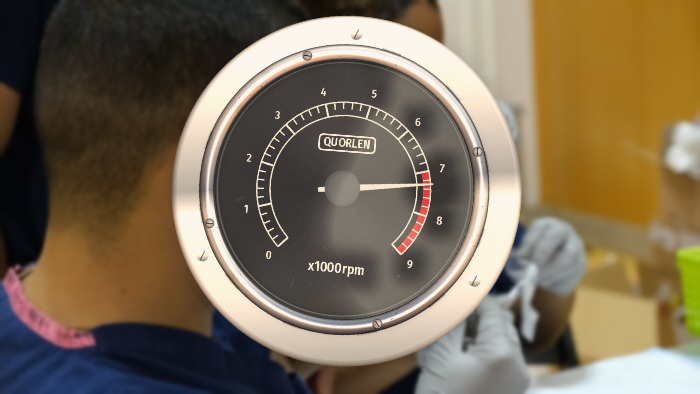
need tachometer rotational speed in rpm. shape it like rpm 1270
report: rpm 7300
